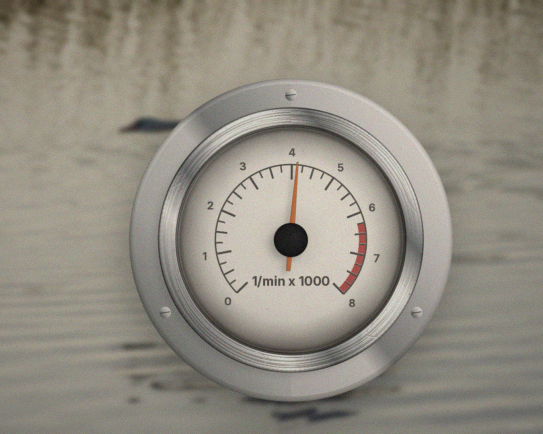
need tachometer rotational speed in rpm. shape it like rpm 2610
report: rpm 4125
